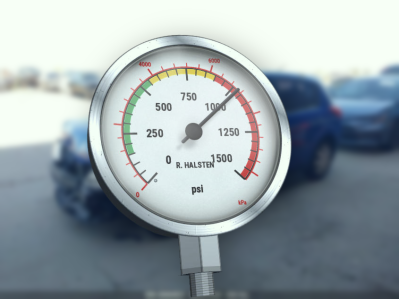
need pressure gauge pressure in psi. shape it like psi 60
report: psi 1025
